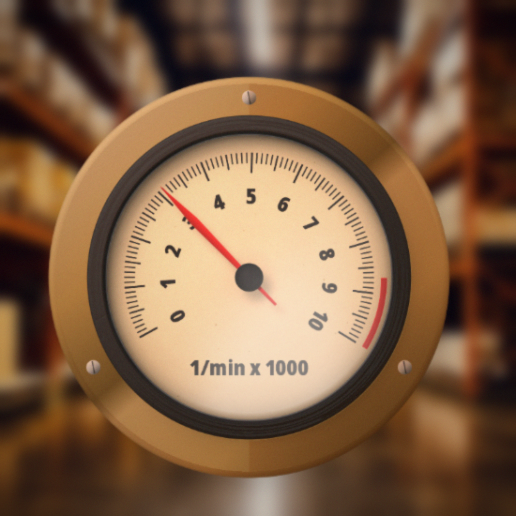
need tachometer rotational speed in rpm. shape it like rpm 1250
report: rpm 3100
